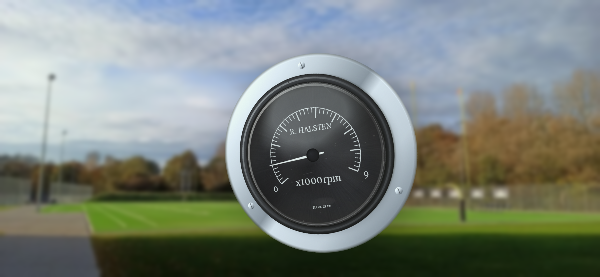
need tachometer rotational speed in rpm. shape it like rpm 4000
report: rpm 1000
